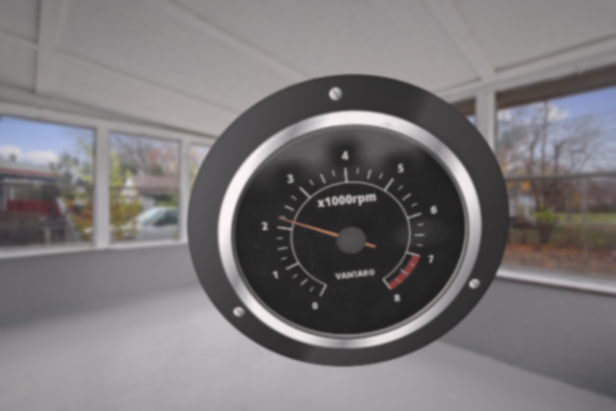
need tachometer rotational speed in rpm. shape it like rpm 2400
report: rpm 2250
